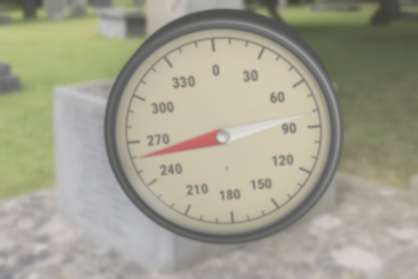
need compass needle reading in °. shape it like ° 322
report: ° 260
